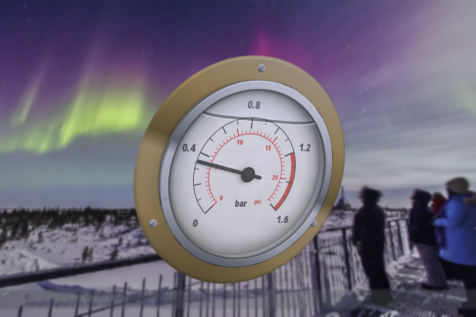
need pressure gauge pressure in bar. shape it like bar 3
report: bar 0.35
